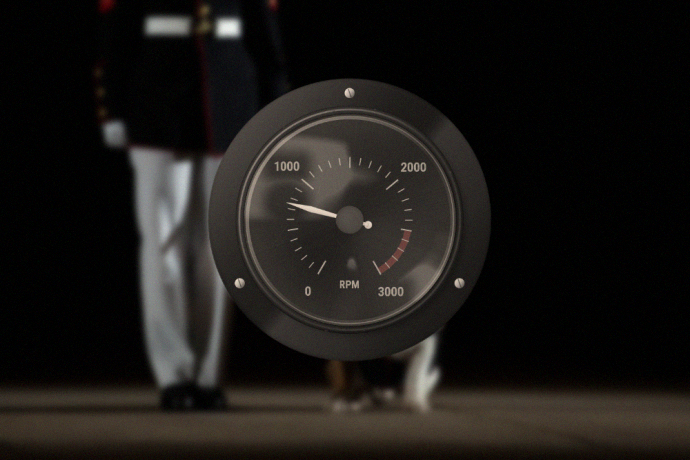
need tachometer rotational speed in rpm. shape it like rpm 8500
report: rpm 750
